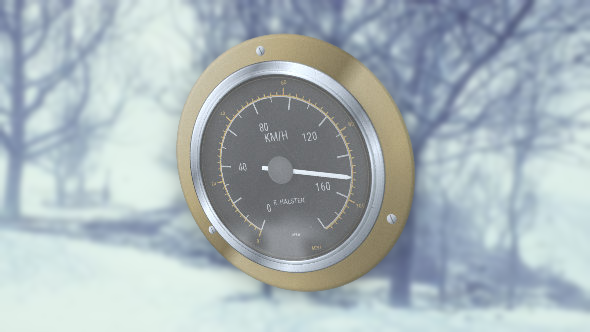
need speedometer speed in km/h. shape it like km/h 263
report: km/h 150
